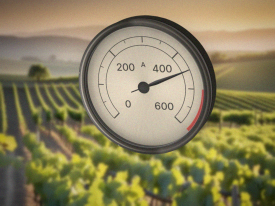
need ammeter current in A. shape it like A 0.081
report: A 450
